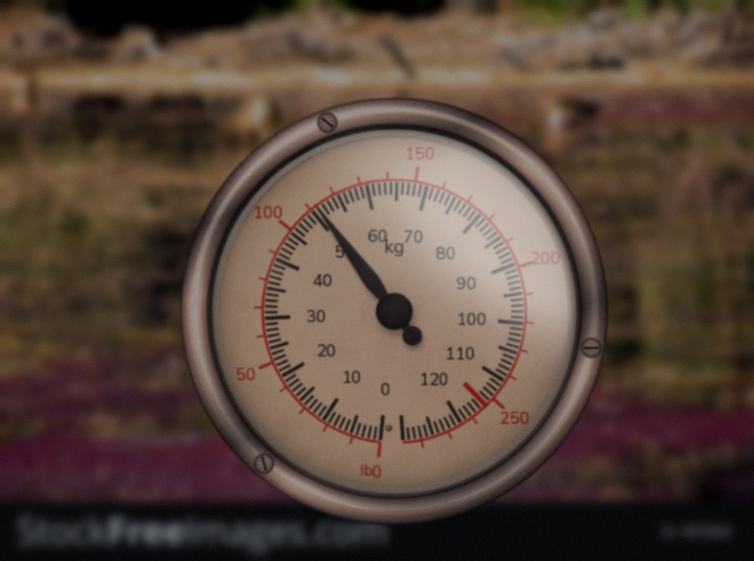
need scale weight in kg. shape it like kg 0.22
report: kg 51
